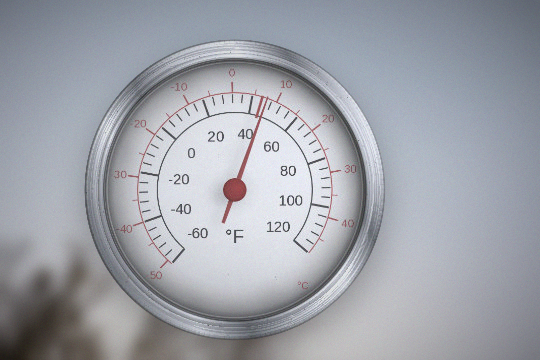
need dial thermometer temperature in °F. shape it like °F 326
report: °F 46
